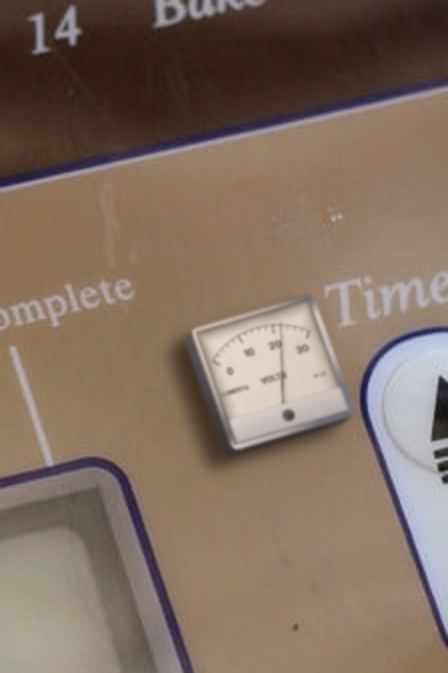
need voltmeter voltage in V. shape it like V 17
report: V 22
